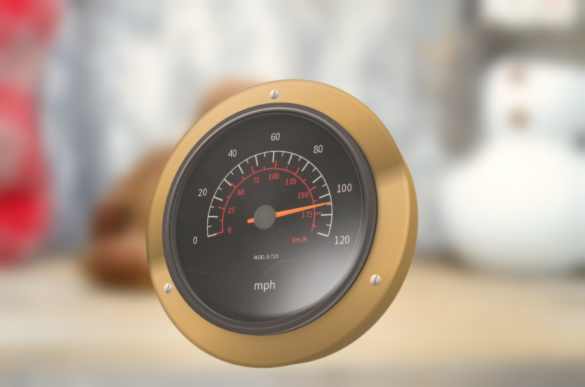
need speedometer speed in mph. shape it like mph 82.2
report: mph 105
